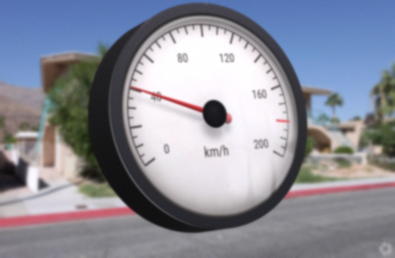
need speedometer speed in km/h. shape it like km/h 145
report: km/h 40
